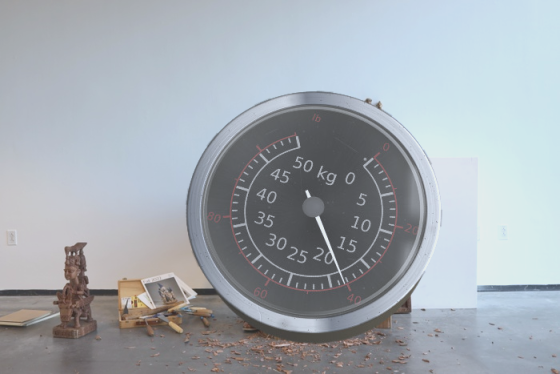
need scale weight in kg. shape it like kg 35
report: kg 18.5
